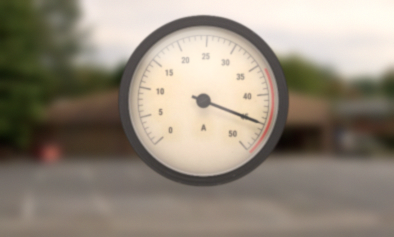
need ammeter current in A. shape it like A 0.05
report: A 45
